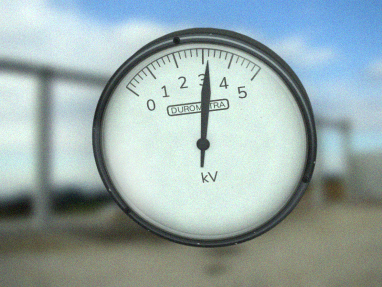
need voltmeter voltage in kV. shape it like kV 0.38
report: kV 3.2
